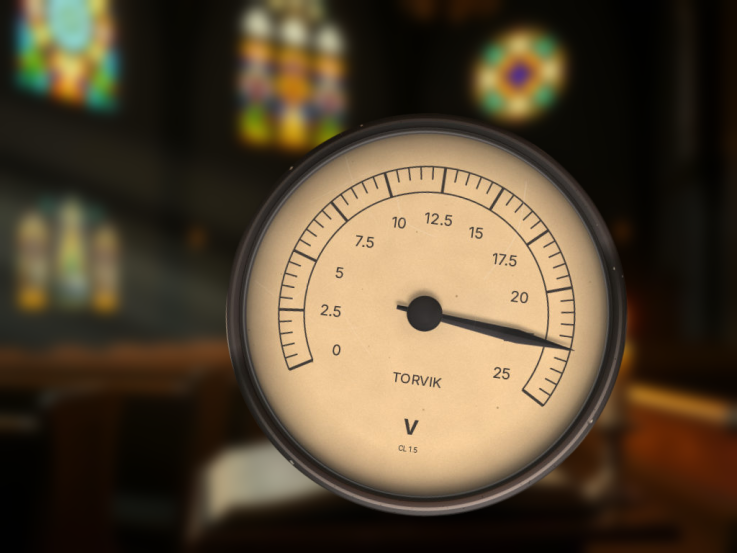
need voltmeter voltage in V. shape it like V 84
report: V 22.5
